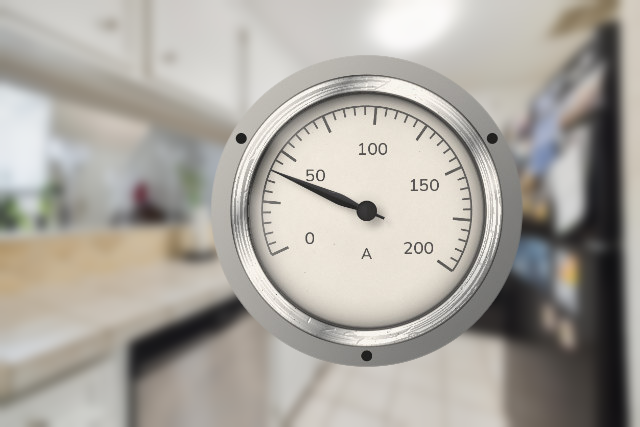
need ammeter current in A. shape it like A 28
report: A 40
